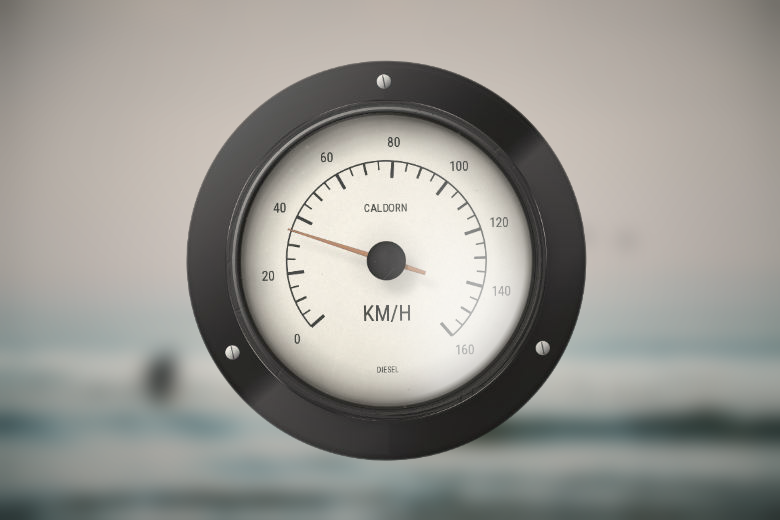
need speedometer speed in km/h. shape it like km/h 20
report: km/h 35
